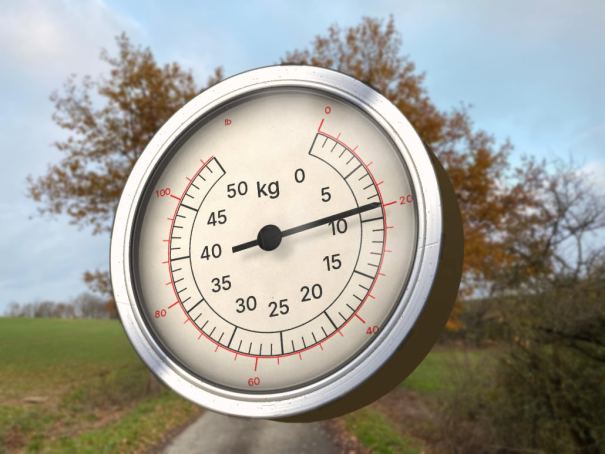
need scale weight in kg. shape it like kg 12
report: kg 9
